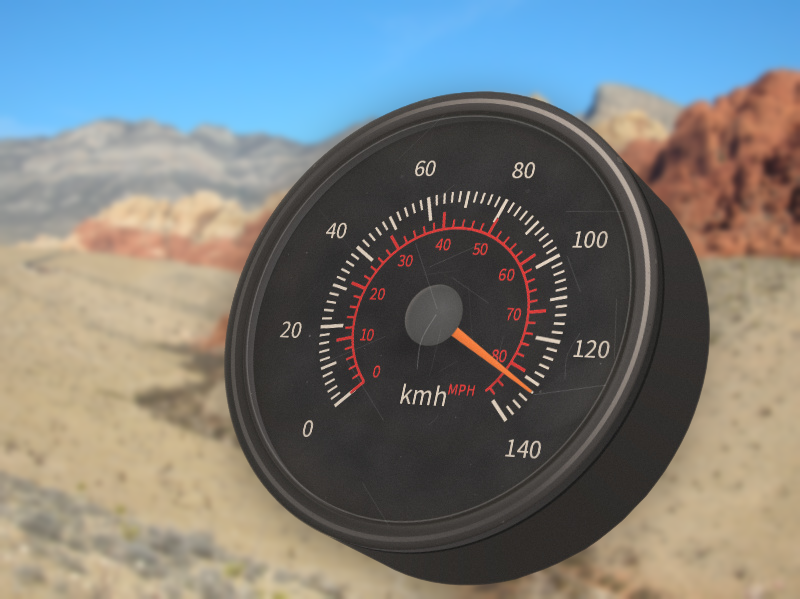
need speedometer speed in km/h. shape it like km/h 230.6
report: km/h 132
